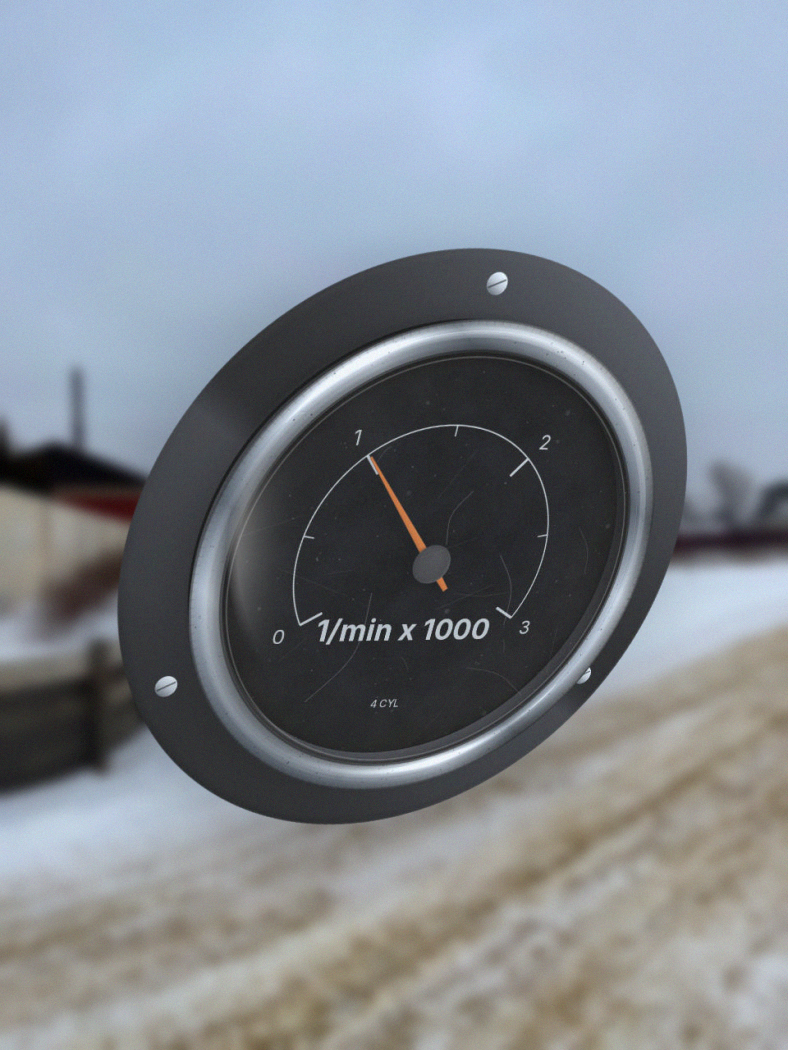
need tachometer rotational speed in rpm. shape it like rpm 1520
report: rpm 1000
